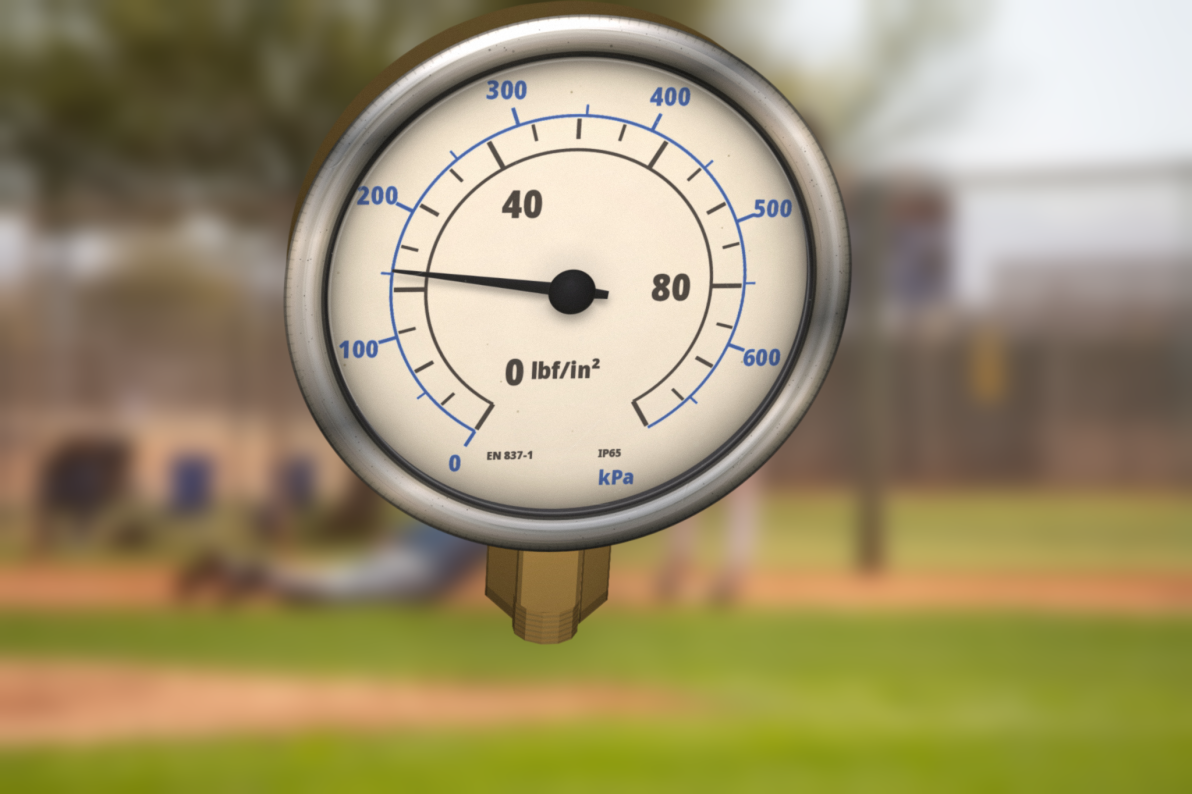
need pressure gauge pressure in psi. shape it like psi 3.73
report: psi 22.5
